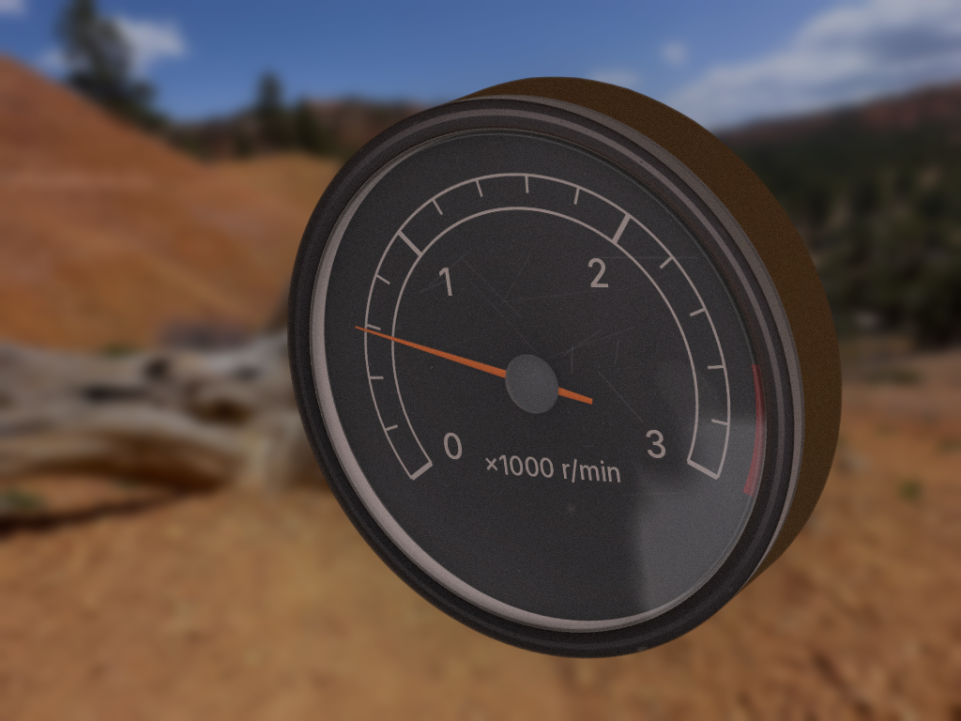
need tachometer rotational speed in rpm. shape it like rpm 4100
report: rpm 600
